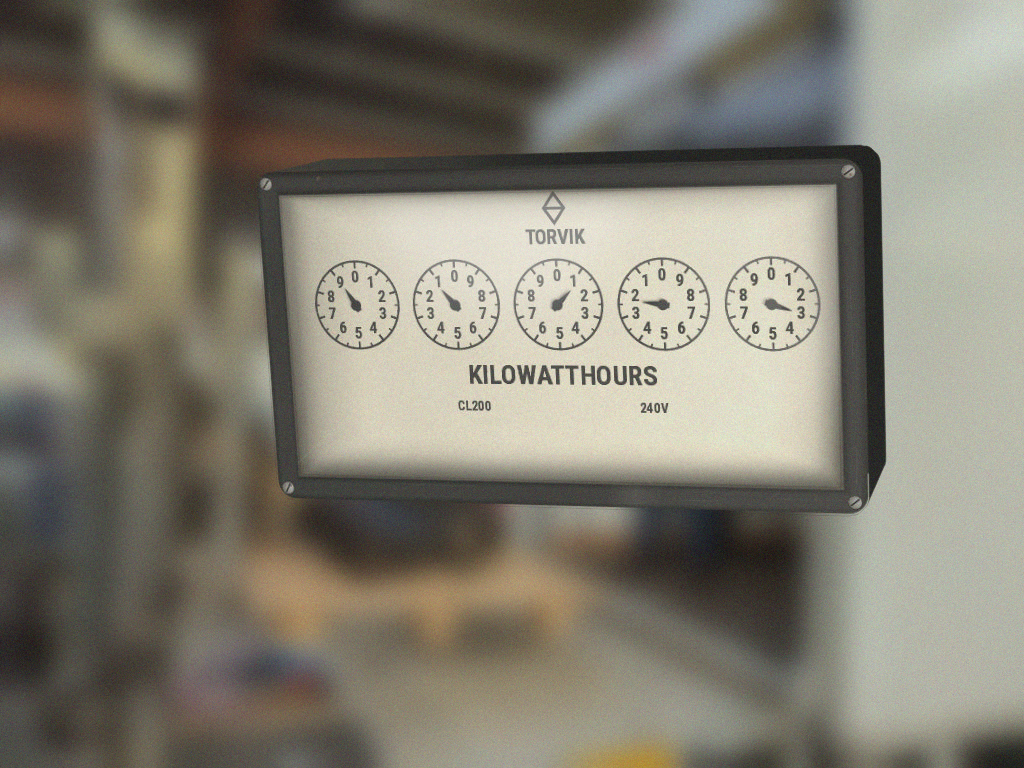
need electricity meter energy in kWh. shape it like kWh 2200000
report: kWh 91123
